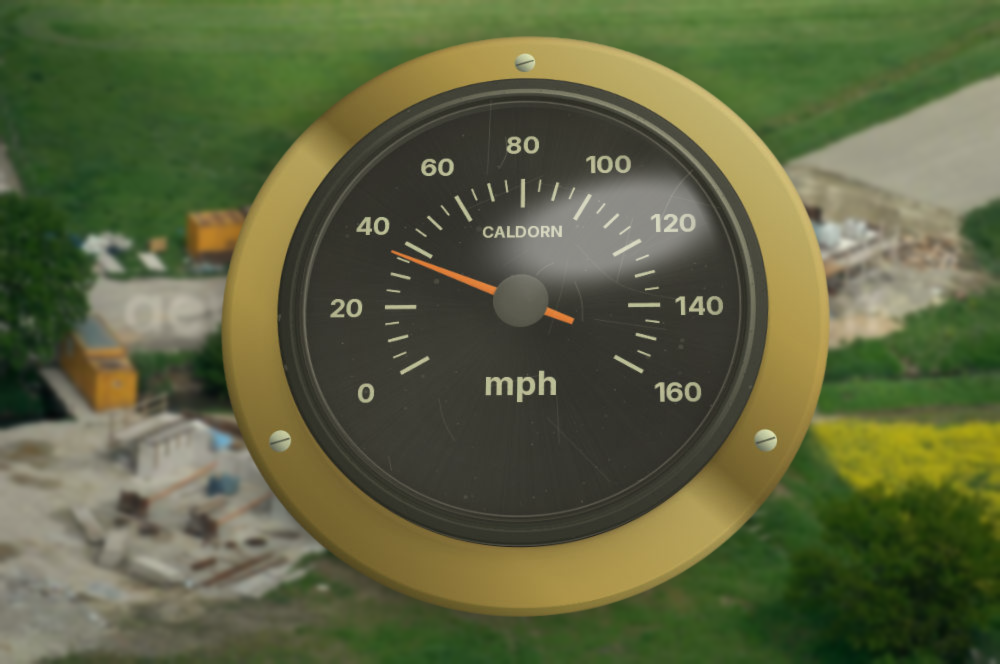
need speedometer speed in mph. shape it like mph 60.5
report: mph 35
